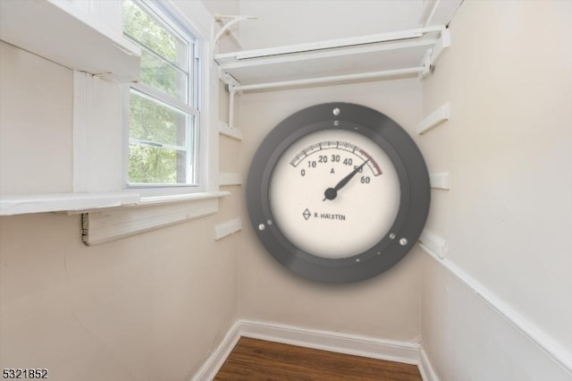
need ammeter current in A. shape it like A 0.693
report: A 50
